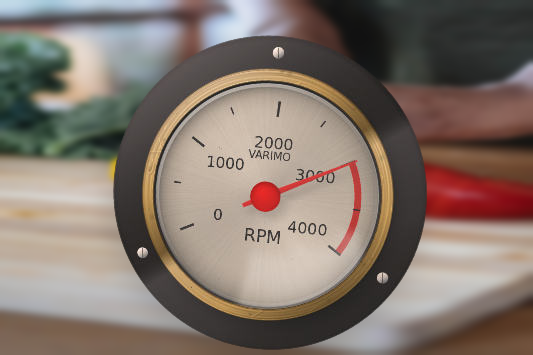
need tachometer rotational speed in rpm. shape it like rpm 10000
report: rpm 3000
